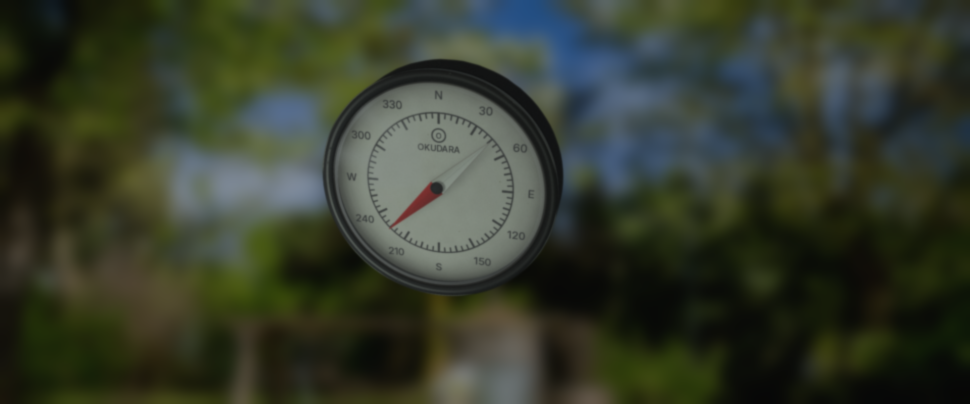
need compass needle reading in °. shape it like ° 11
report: ° 225
